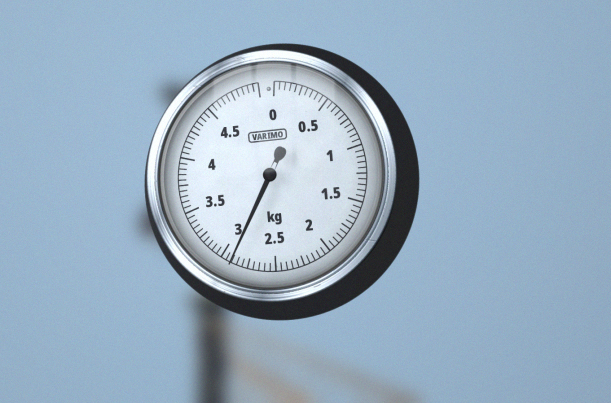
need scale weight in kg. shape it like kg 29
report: kg 2.9
